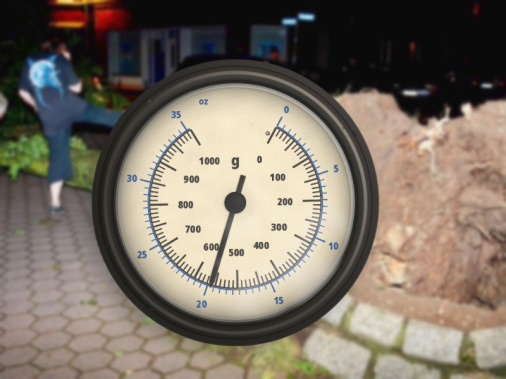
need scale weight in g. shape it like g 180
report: g 560
